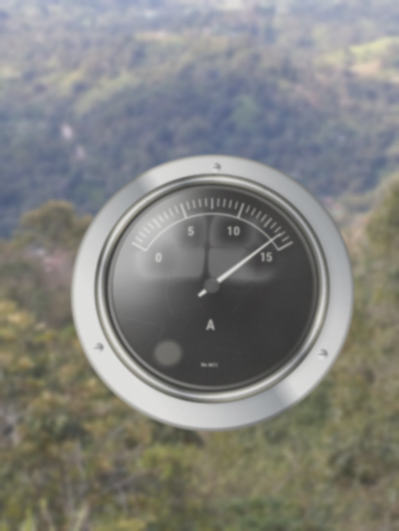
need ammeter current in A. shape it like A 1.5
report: A 14
